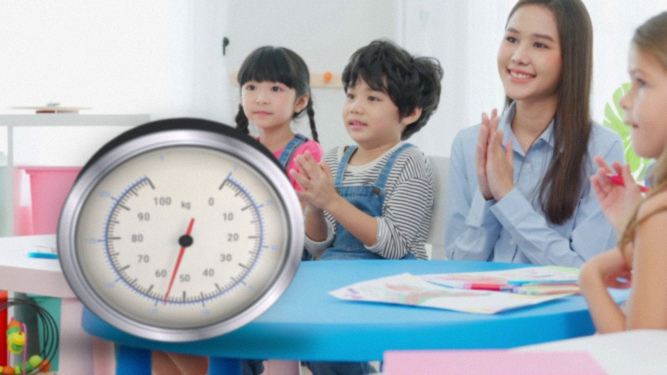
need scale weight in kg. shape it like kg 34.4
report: kg 55
